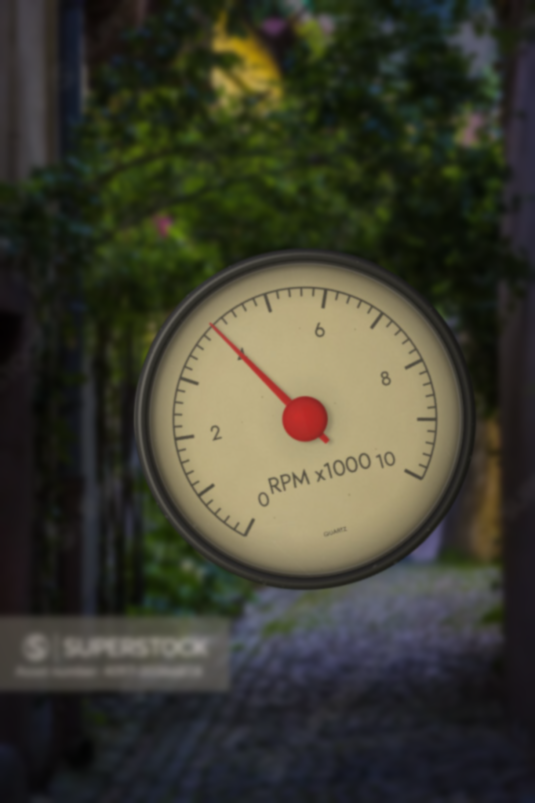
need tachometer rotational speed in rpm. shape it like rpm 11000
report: rpm 4000
